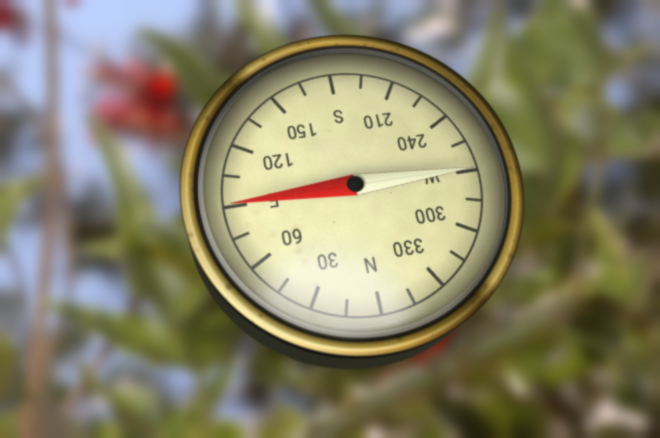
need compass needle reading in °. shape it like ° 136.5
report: ° 90
